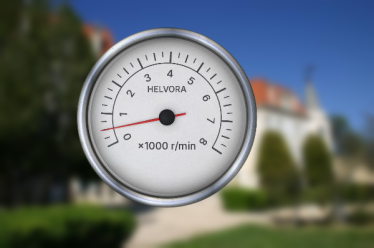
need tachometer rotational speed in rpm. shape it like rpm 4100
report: rpm 500
